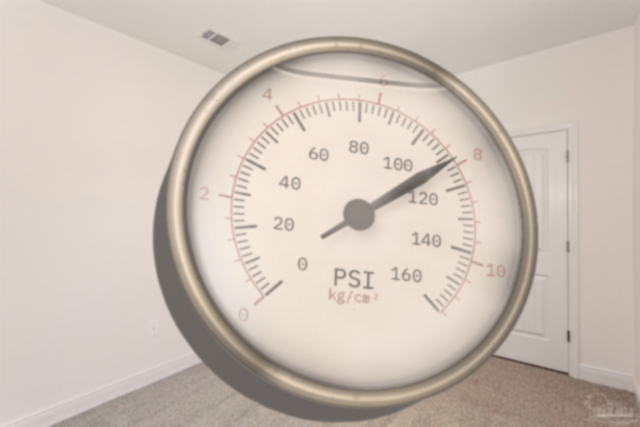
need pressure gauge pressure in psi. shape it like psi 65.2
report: psi 112
